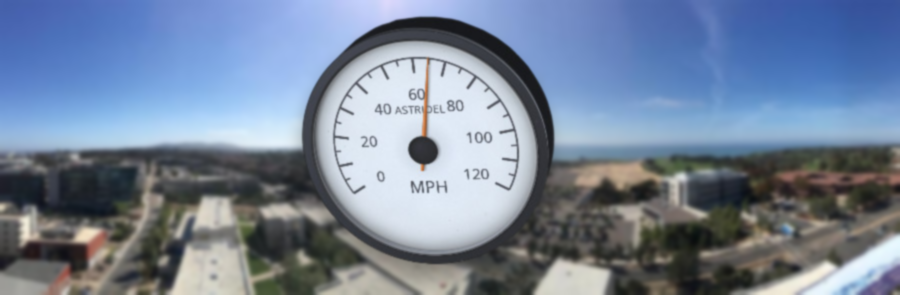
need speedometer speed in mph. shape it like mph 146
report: mph 65
